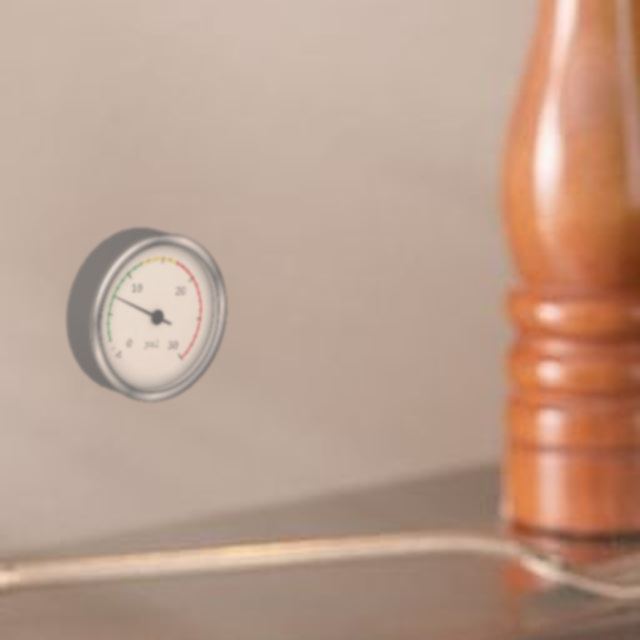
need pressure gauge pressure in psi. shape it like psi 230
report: psi 7
